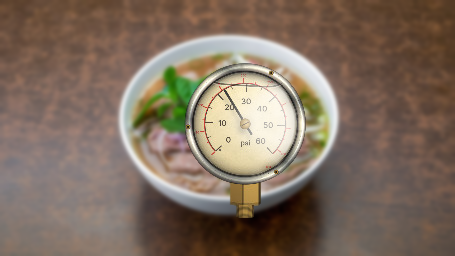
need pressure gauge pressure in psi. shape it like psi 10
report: psi 22.5
